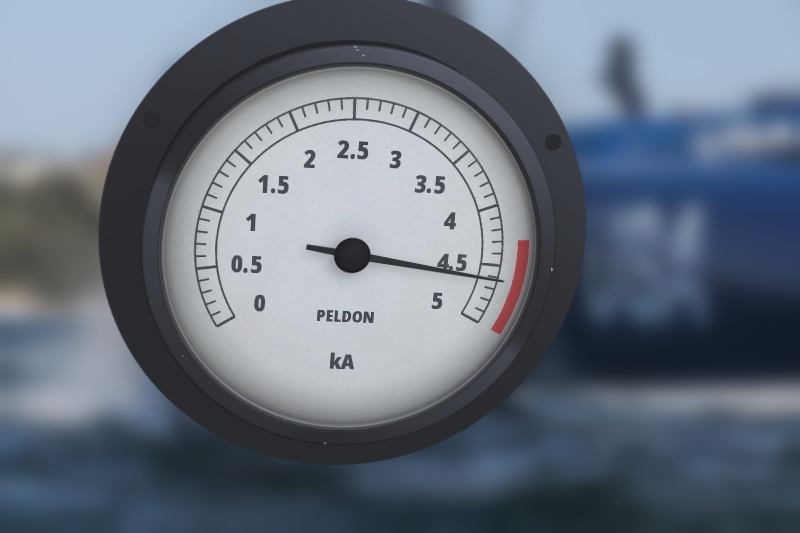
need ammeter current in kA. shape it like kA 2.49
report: kA 4.6
